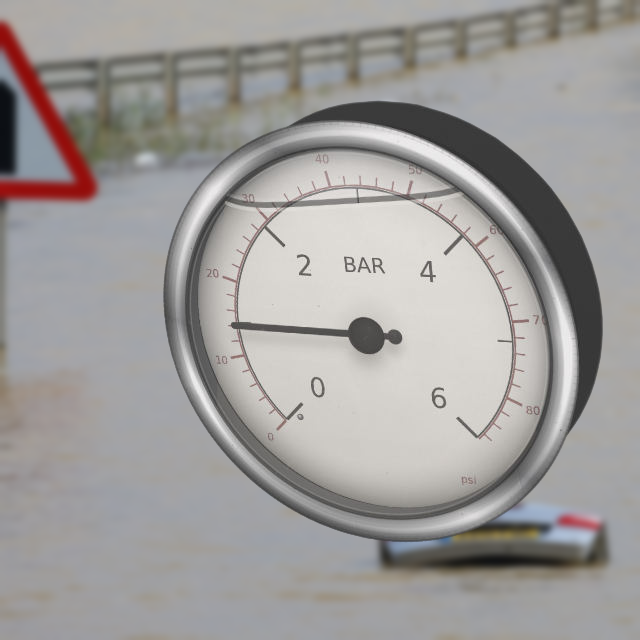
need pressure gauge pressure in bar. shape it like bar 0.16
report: bar 1
